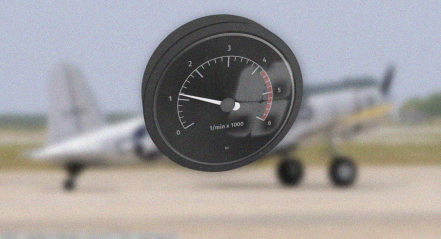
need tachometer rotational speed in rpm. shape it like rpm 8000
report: rpm 1200
